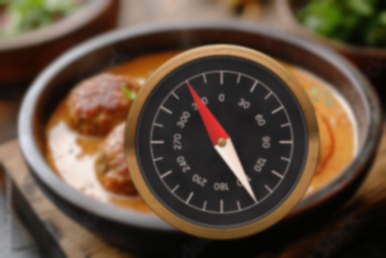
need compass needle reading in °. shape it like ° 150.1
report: ° 330
